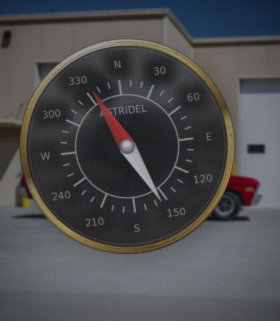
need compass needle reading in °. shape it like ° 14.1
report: ° 335
